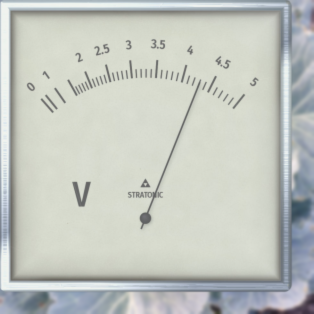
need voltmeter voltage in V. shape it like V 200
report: V 4.3
